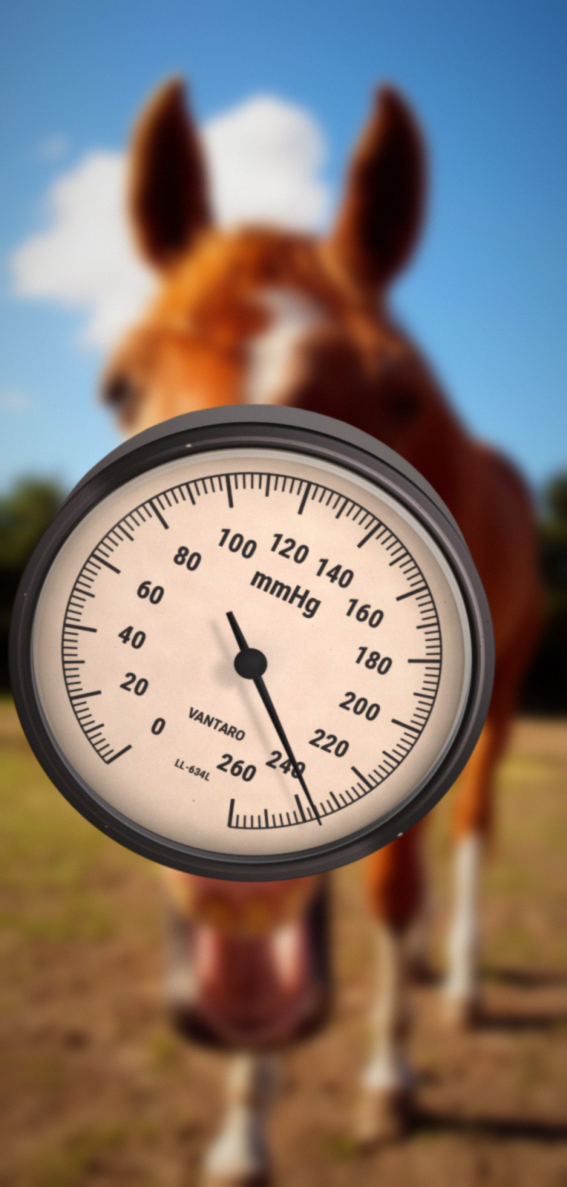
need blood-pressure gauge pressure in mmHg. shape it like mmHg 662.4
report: mmHg 236
